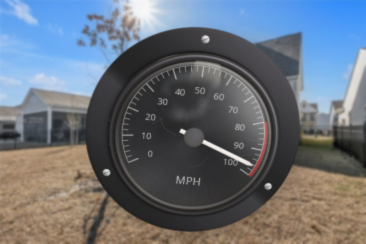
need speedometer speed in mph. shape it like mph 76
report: mph 96
